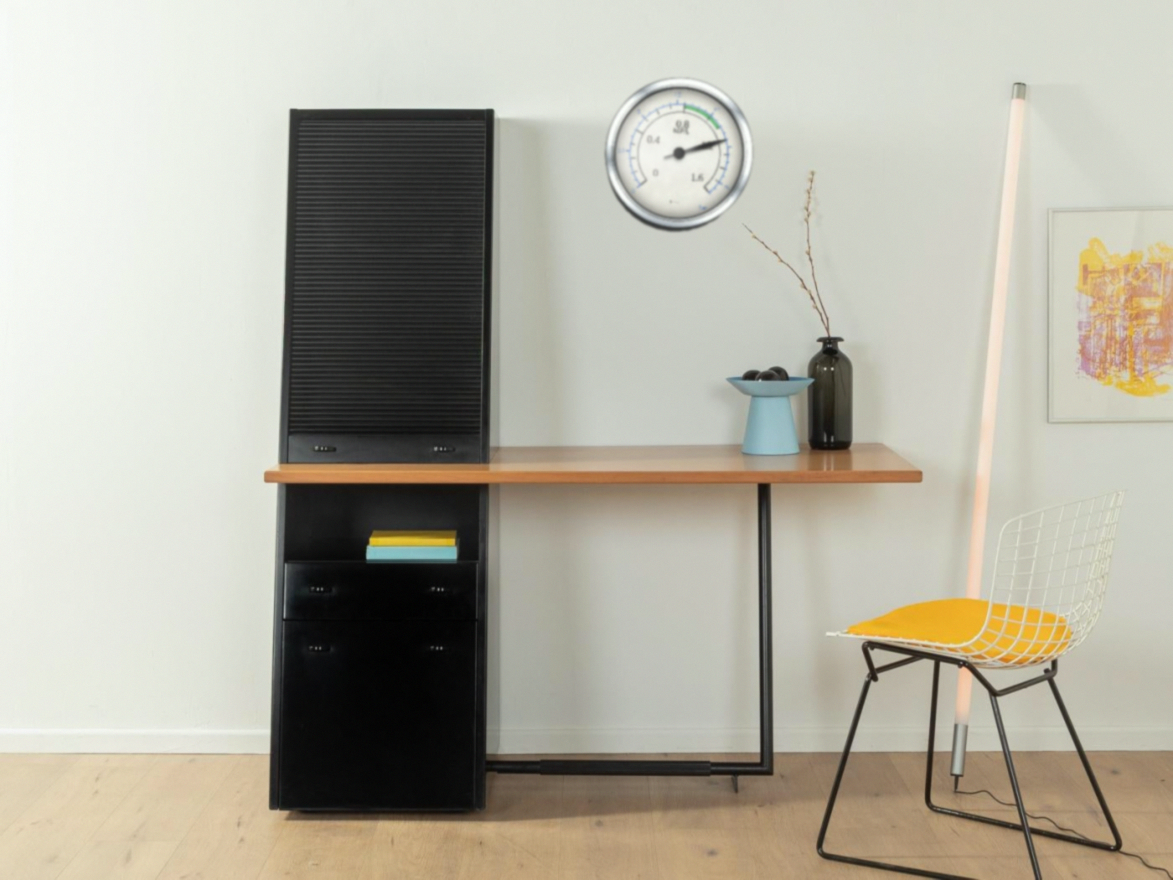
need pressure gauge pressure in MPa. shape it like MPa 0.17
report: MPa 1.2
